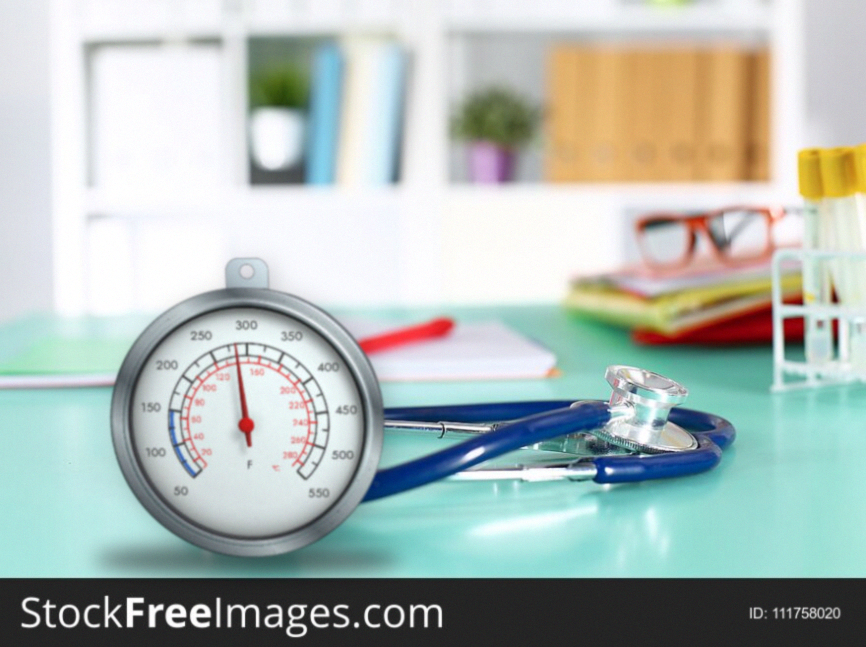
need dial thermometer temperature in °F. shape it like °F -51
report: °F 287.5
